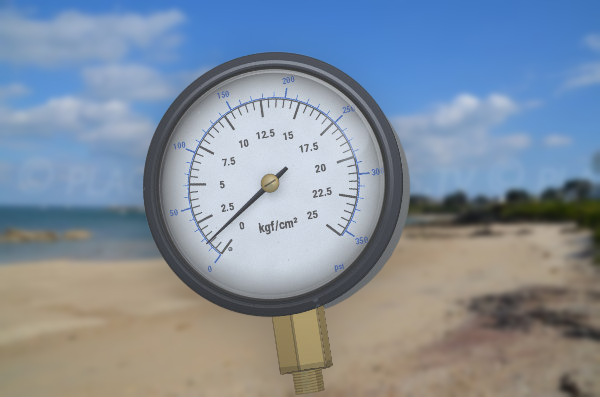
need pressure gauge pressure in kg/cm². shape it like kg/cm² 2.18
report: kg/cm² 1
